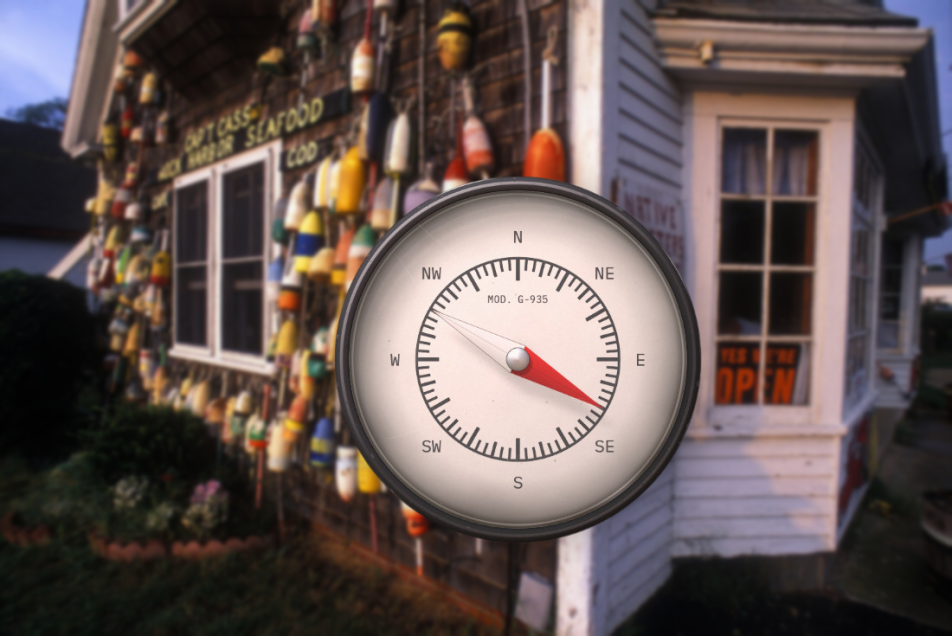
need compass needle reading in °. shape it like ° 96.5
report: ° 120
